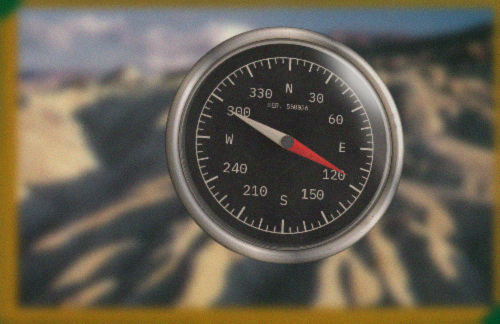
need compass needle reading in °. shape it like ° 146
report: ° 115
